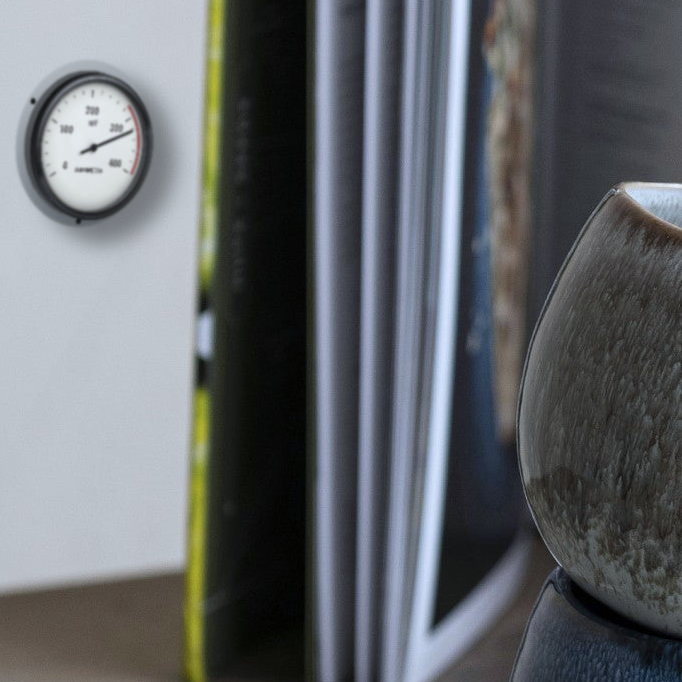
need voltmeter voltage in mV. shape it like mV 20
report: mV 320
